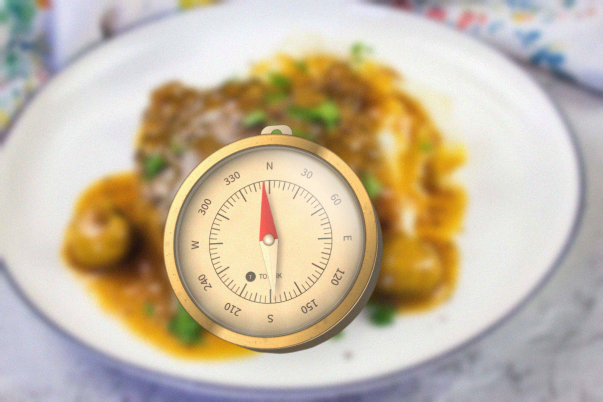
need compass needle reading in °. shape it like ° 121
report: ° 355
